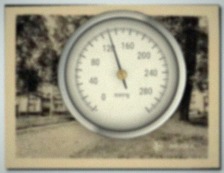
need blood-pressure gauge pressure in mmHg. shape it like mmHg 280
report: mmHg 130
